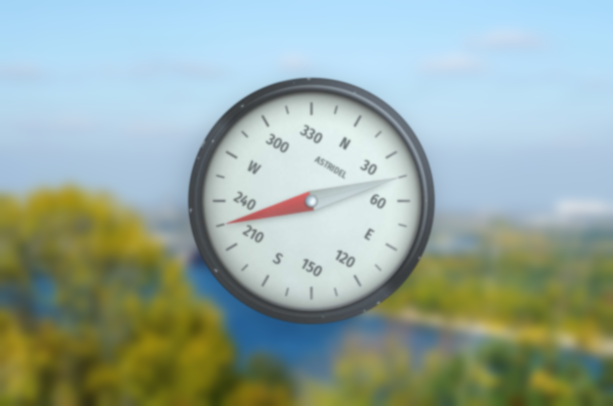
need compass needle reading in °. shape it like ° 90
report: ° 225
